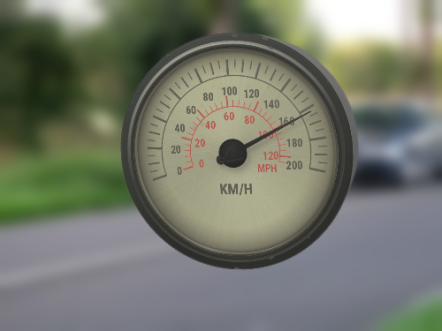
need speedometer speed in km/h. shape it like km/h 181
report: km/h 162.5
